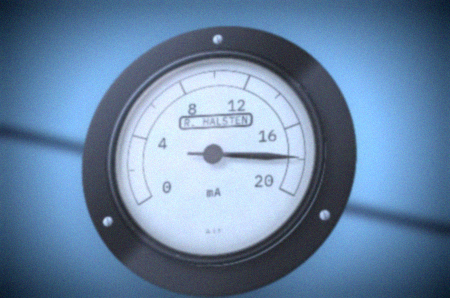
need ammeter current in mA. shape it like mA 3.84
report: mA 18
